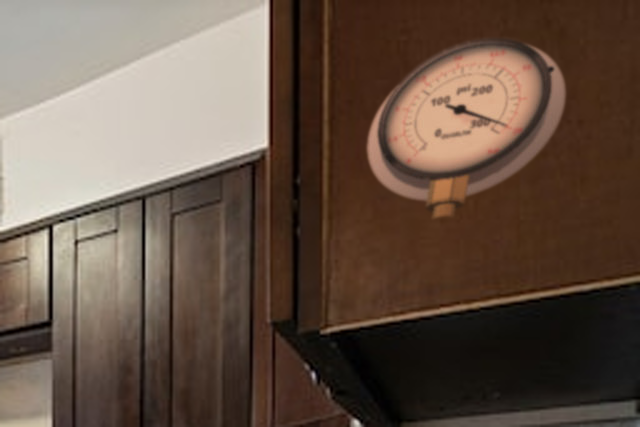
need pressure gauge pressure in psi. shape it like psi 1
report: psi 290
